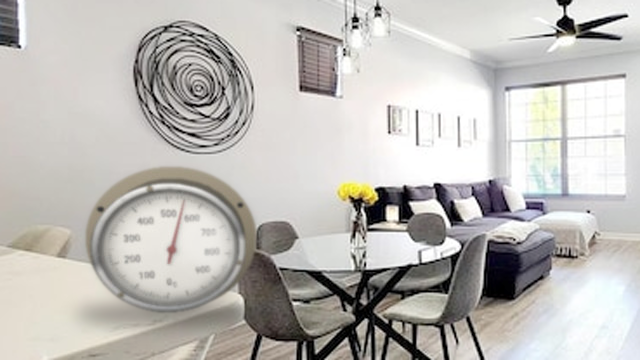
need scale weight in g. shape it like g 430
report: g 550
